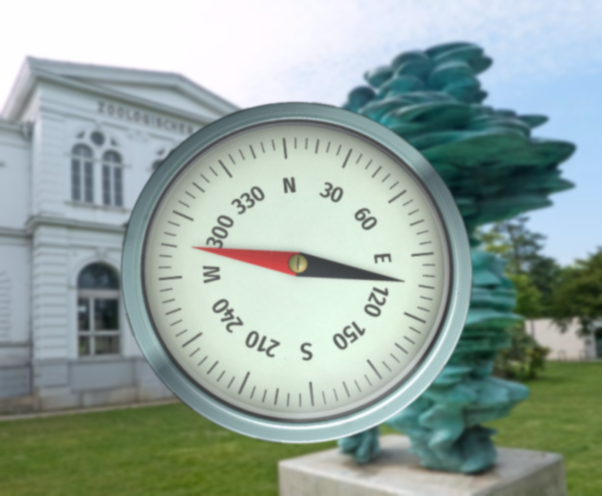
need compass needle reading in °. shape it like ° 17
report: ° 285
